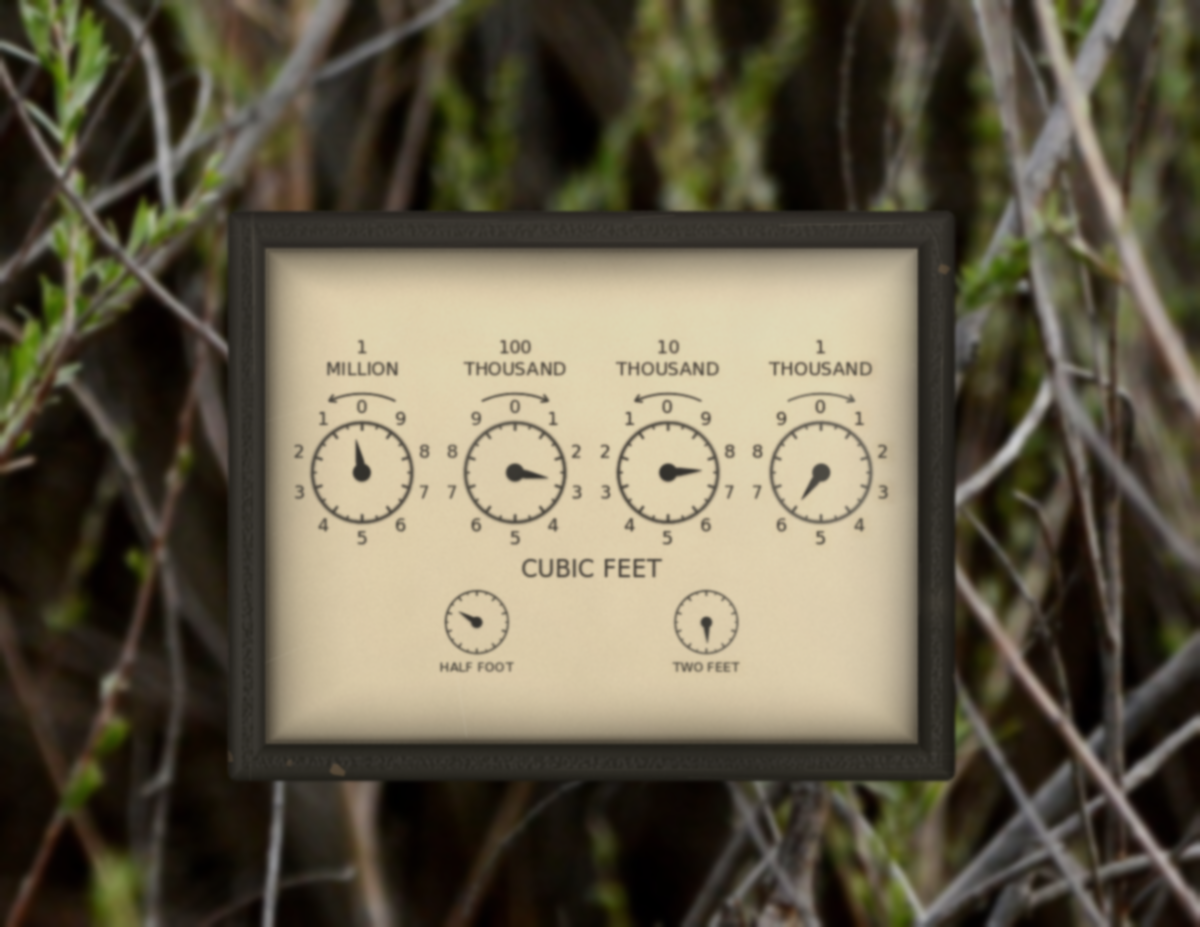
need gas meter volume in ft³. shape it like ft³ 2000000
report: ft³ 27600
